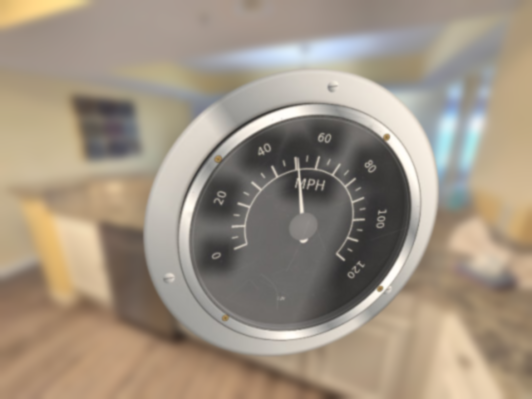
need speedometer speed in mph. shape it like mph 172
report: mph 50
